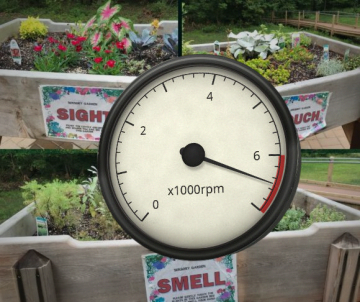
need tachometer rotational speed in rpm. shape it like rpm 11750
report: rpm 6500
